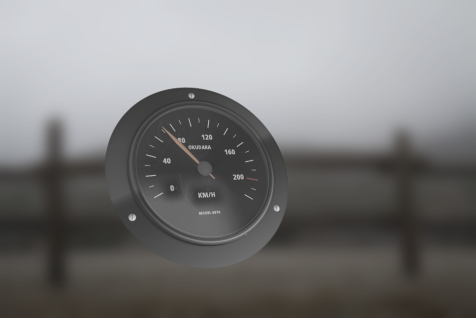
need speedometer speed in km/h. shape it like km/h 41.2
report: km/h 70
